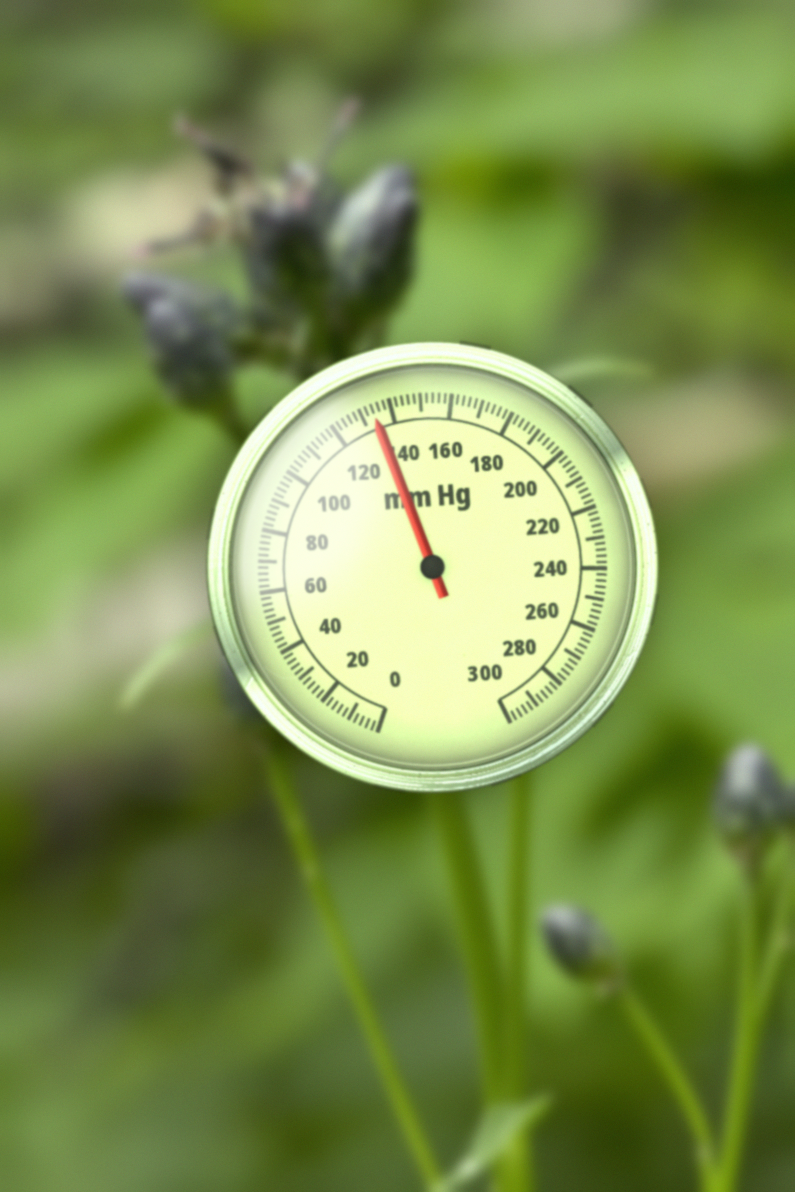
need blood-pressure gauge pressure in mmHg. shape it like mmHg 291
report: mmHg 134
